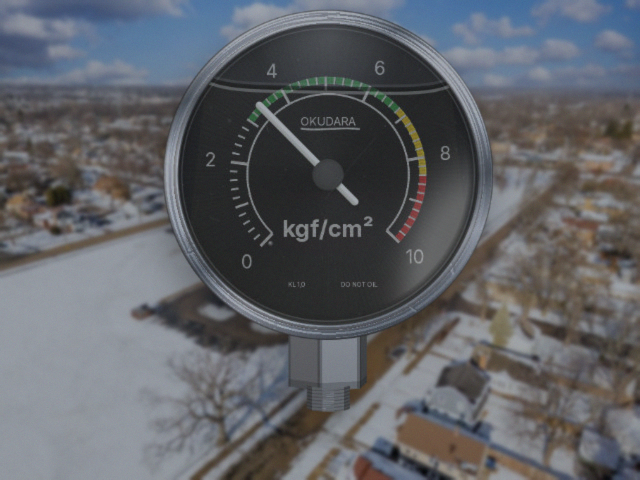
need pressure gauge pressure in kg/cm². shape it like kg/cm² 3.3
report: kg/cm² 3.4
